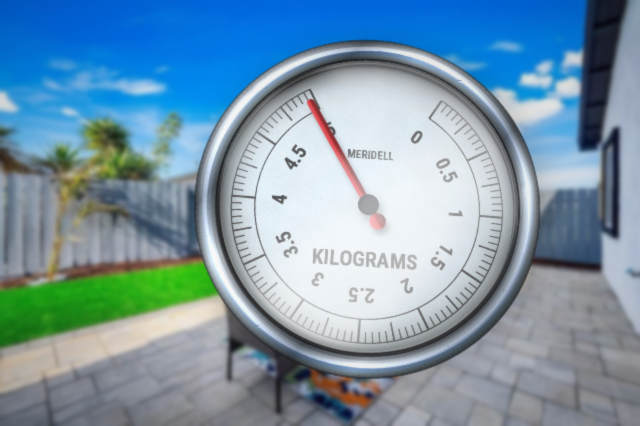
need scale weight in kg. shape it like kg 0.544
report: kg 4.95
